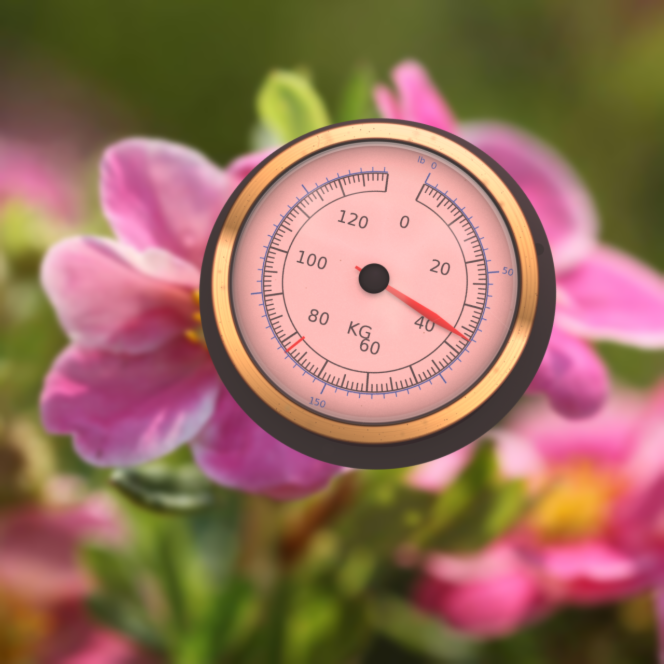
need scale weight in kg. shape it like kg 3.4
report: kg 37
